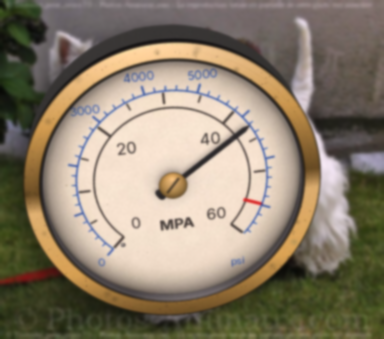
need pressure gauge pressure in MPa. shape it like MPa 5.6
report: MPa 42.5
